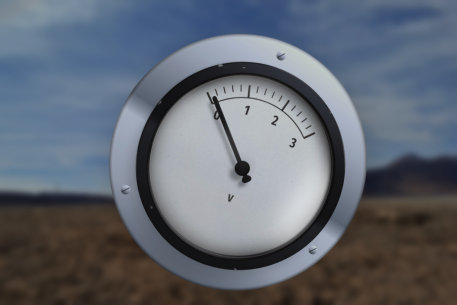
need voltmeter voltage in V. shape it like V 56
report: V 0.1
